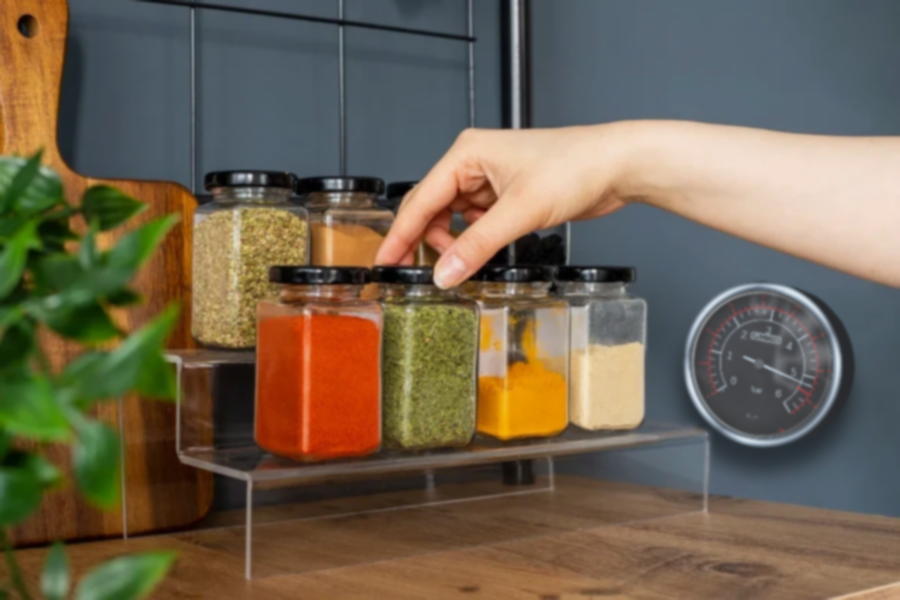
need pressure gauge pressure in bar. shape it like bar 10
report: bar 5.2
